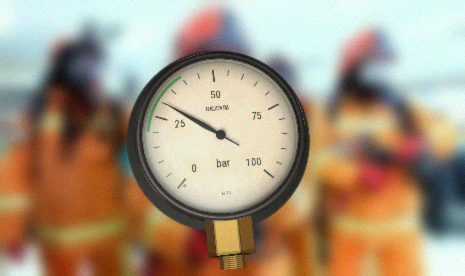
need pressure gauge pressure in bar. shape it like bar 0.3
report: bar 30
